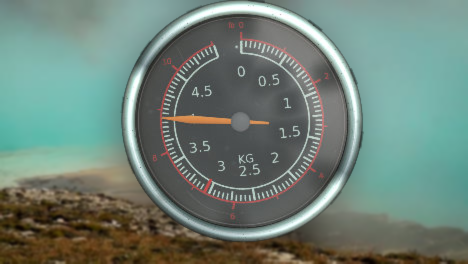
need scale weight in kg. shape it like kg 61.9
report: kg 4
